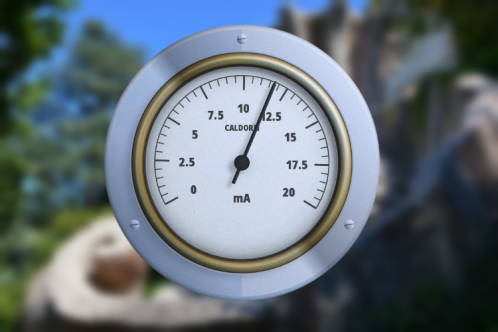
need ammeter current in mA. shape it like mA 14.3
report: mA 11.75
